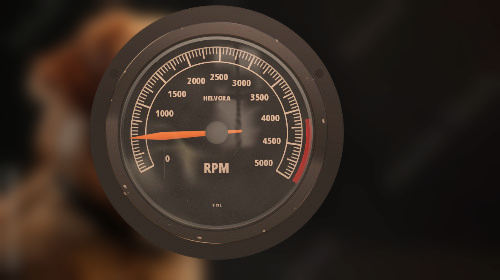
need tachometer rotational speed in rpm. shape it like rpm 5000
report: rpm 500
